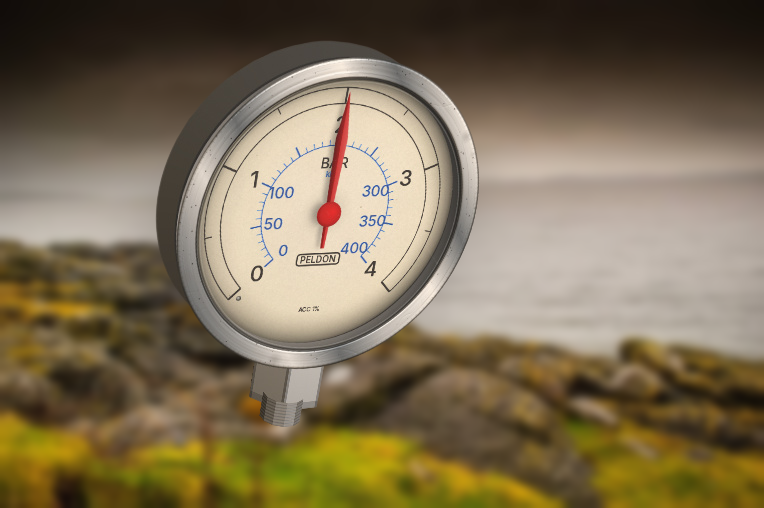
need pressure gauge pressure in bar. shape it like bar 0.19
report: bar 2
